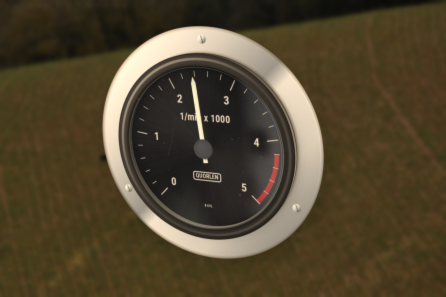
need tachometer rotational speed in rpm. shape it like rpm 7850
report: rpm 2400
